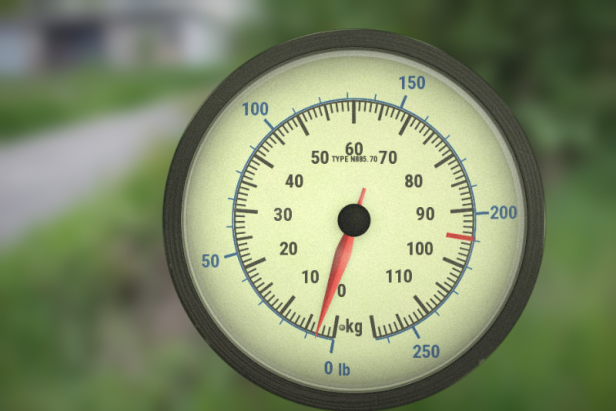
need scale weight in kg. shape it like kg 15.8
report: kg 3
